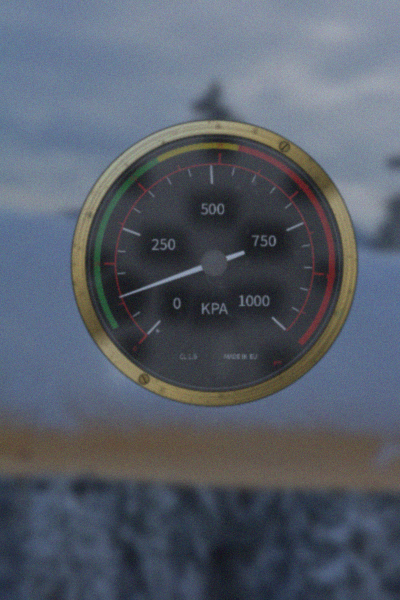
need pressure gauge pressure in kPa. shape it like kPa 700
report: kPa 100
